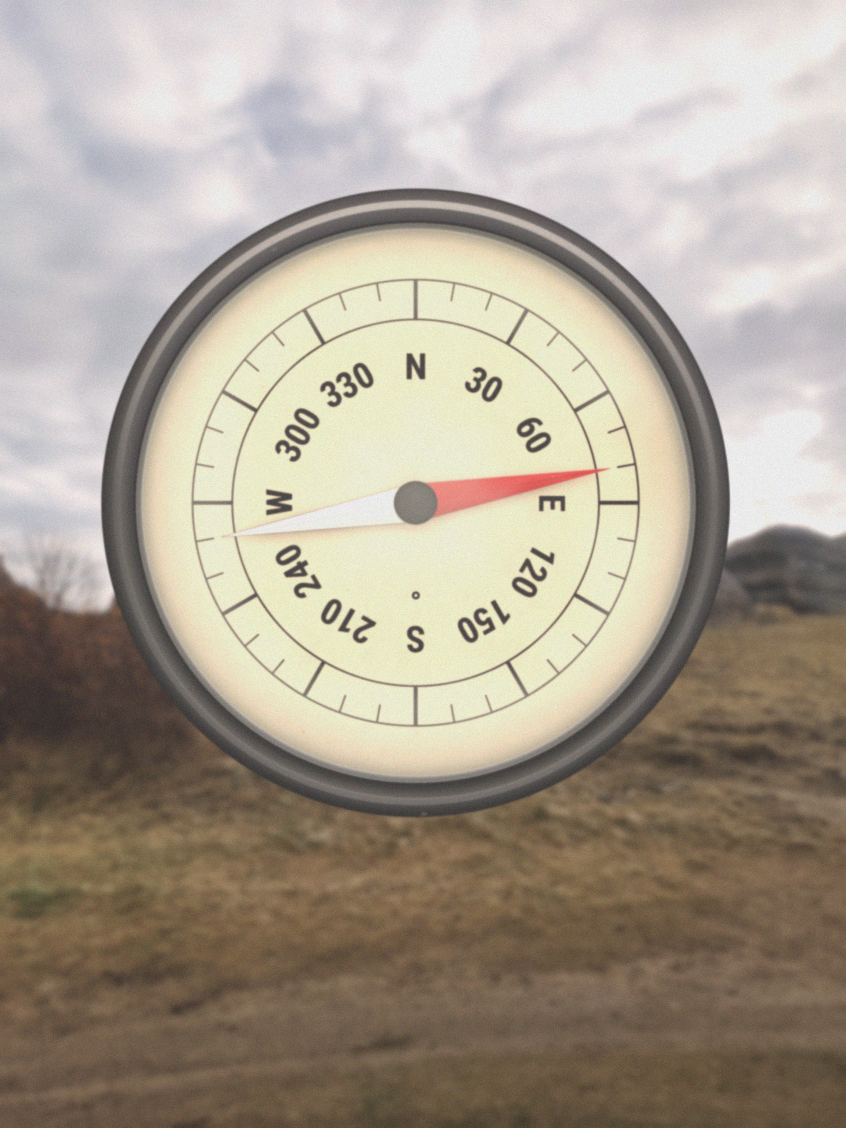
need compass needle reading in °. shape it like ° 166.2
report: ° 80
